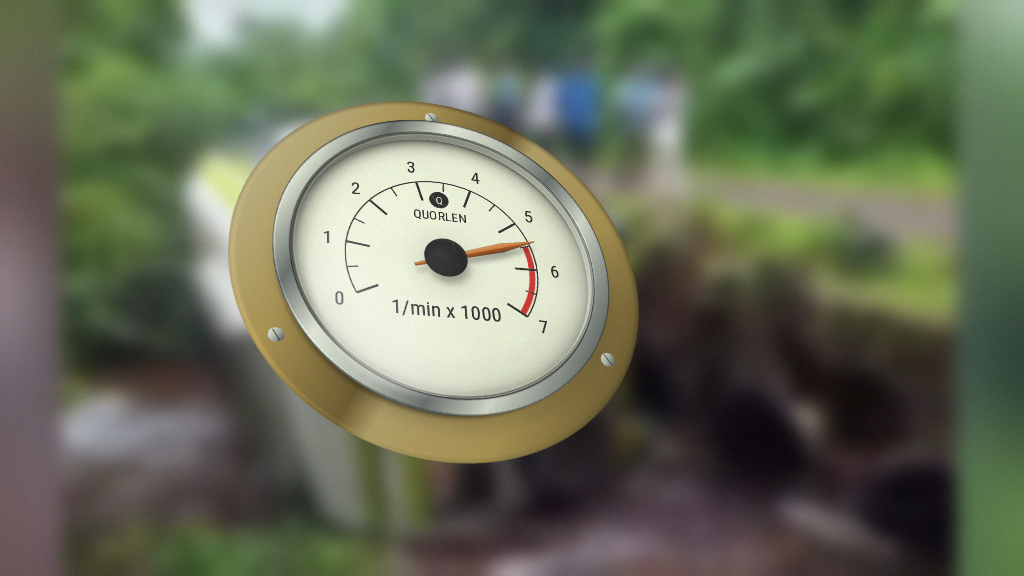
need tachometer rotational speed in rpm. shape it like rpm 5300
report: rpm 5500
